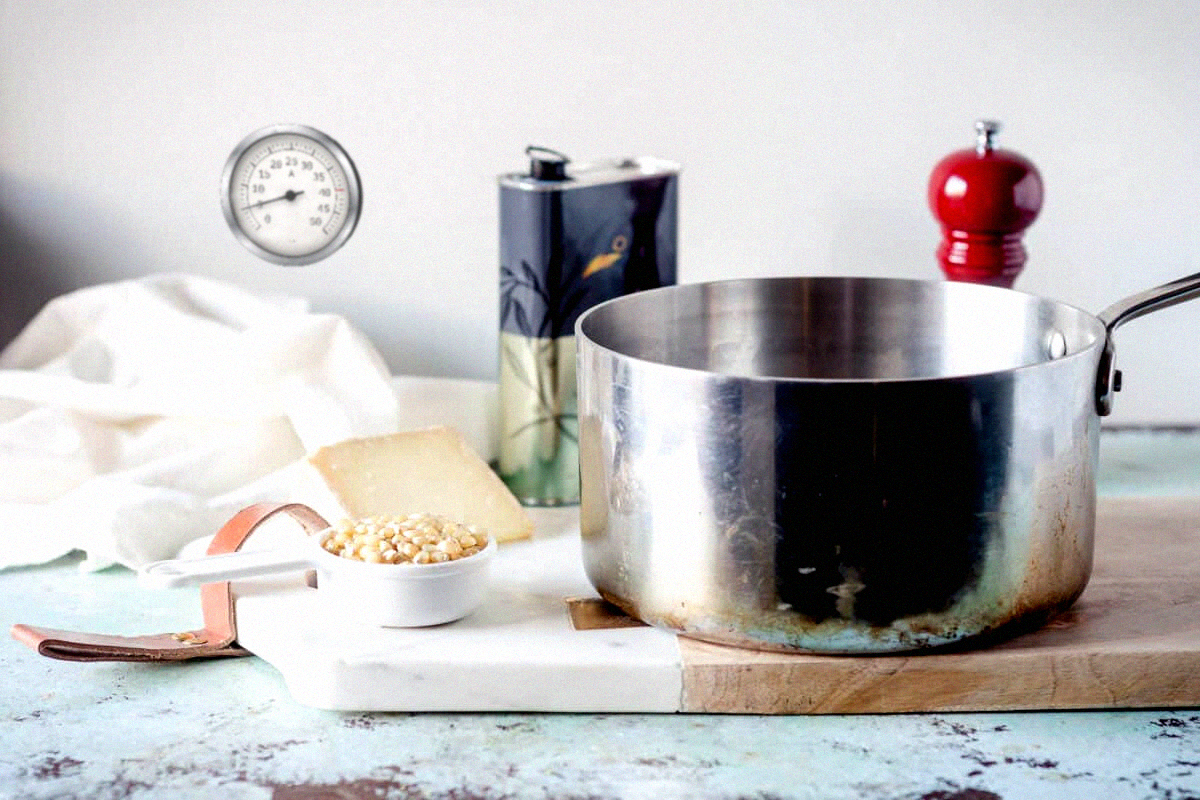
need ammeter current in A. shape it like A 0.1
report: A 5
